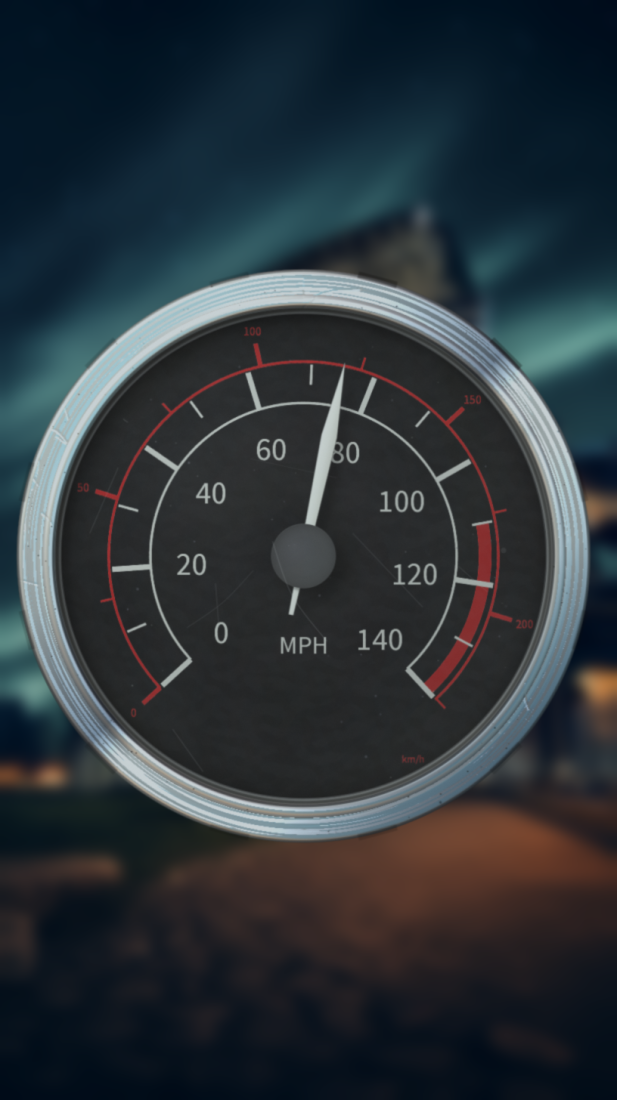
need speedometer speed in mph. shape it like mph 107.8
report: mph 75
